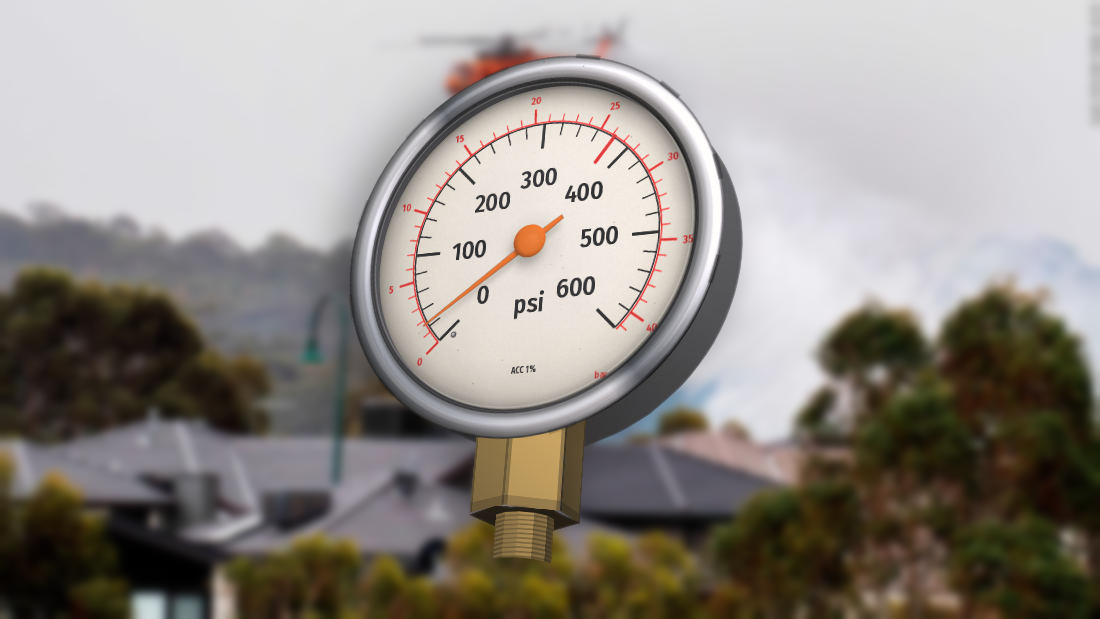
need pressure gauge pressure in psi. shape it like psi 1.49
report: psi 20
